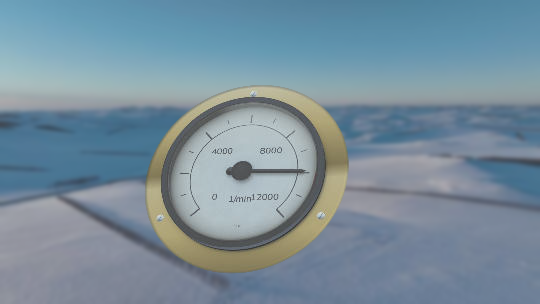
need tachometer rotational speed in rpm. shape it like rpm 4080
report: rpm 10000
